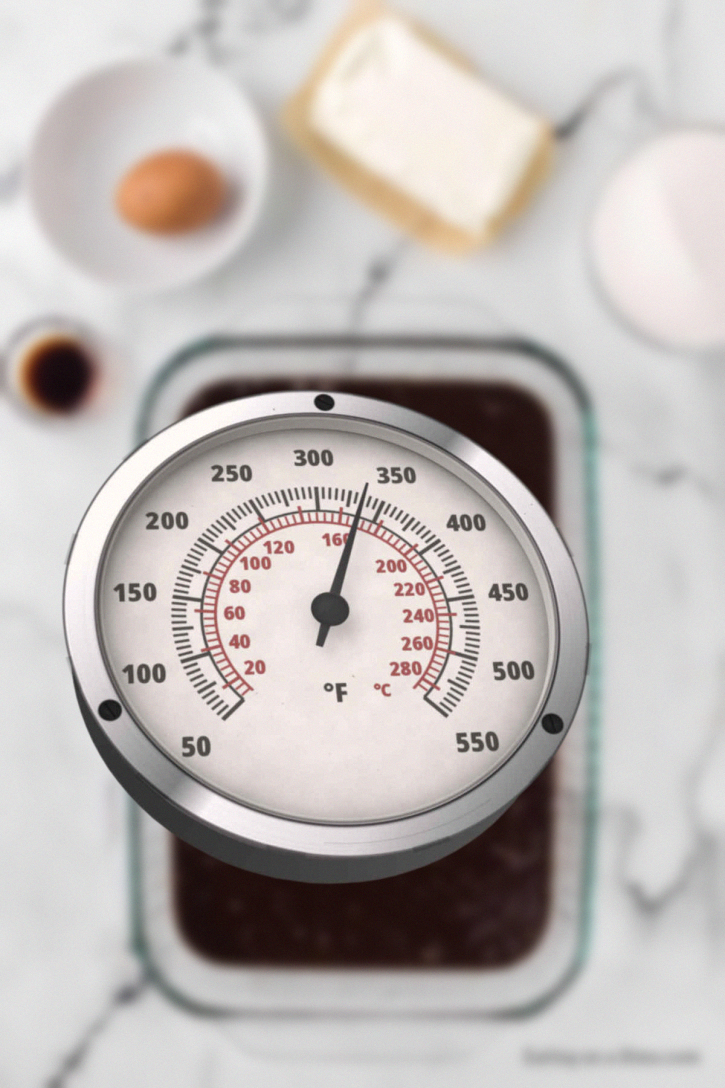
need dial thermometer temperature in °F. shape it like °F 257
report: °F 335
